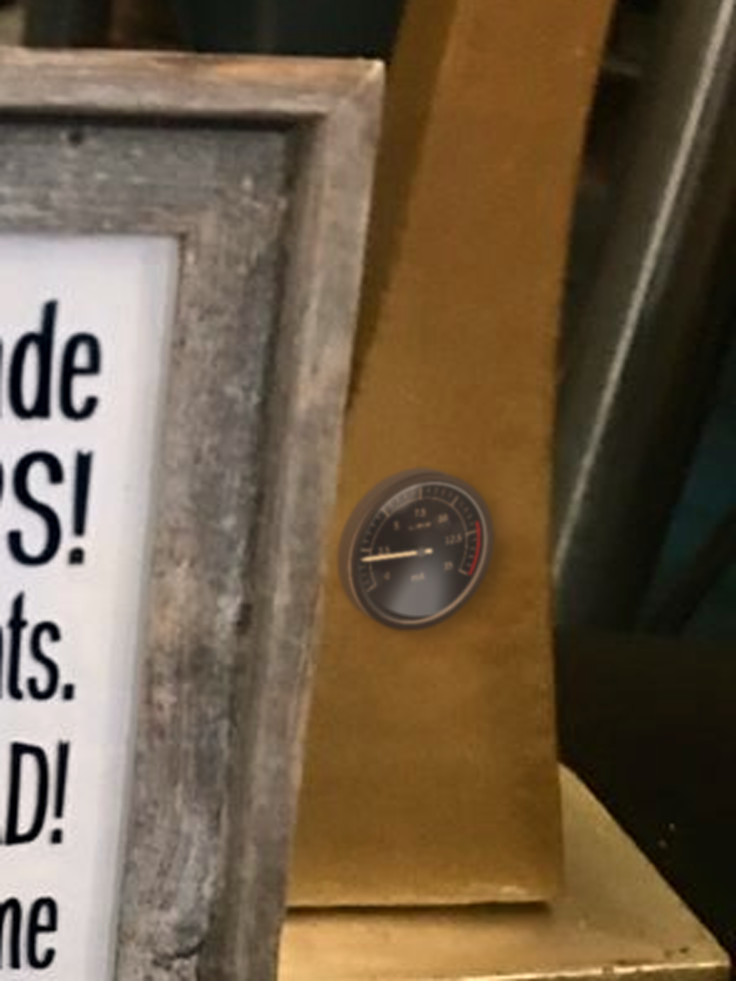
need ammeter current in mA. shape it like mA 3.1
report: mA 2
